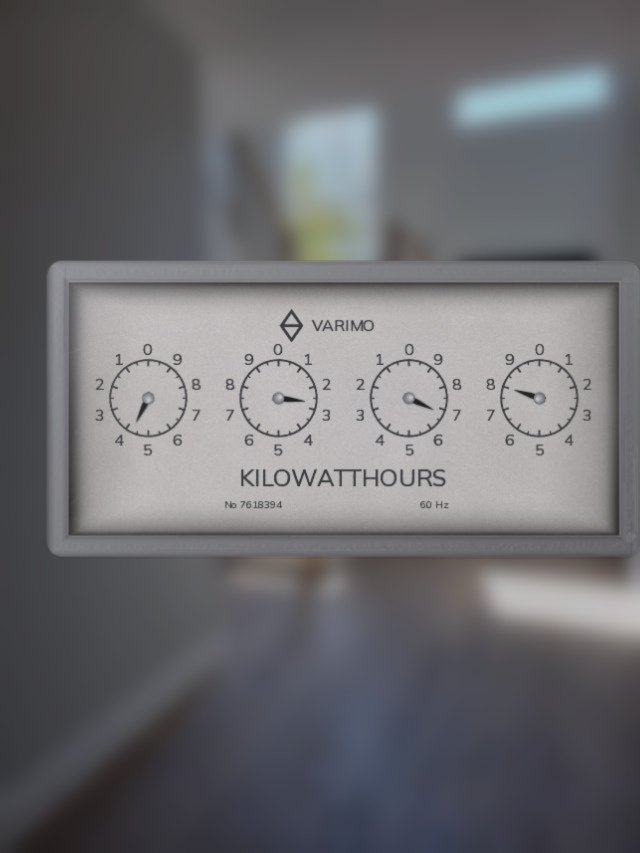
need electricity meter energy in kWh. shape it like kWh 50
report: kWh 4268
